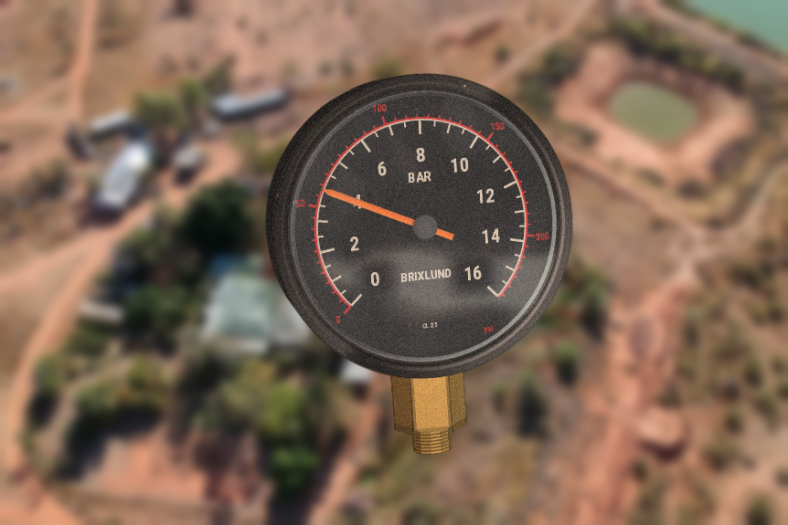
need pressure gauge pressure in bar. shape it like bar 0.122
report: bar 4
